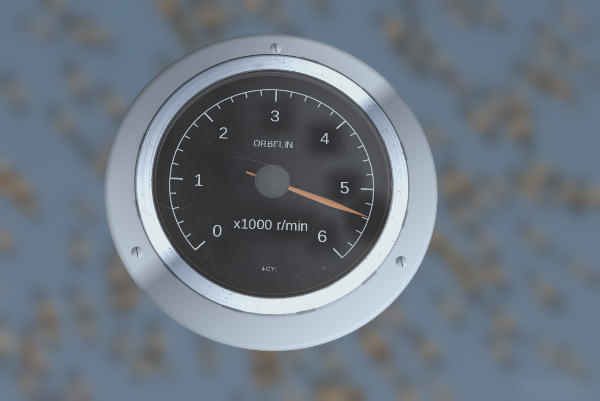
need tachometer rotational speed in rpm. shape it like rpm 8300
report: rpm 5400
